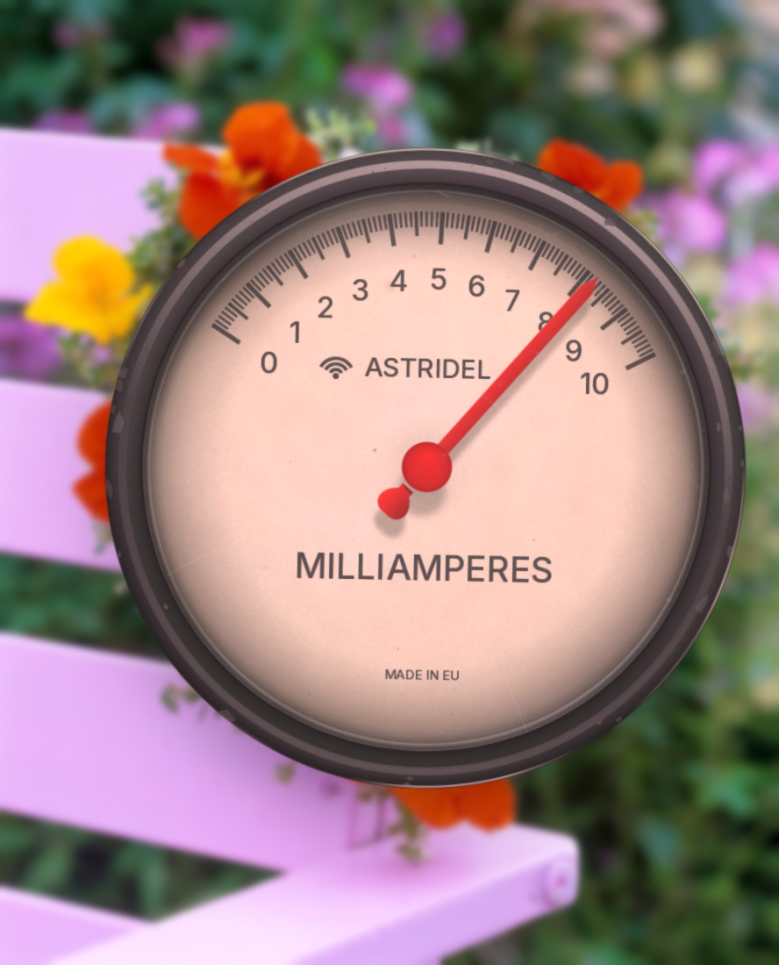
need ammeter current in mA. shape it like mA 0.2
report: mA 8.2
